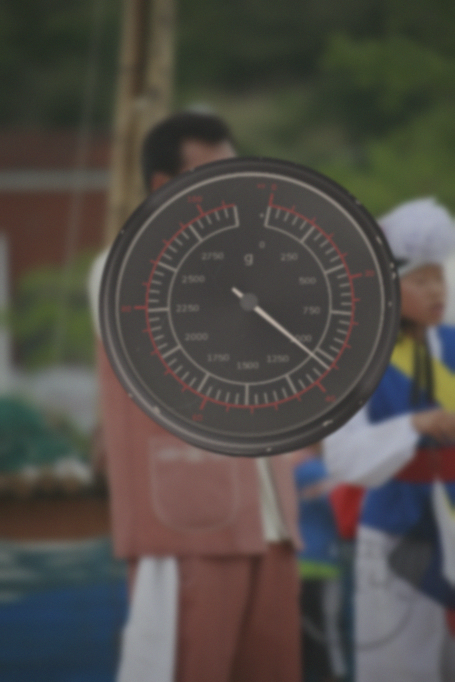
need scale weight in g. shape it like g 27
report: g 1050
